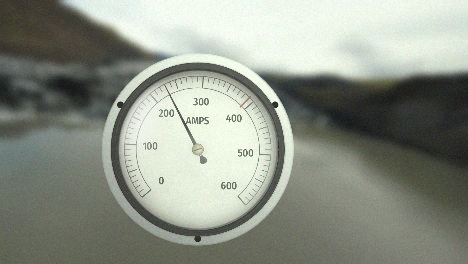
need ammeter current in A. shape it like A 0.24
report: A 230
